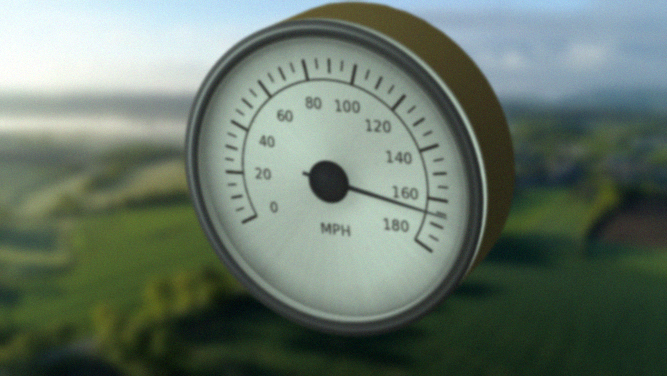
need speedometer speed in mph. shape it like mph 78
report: mph 165
